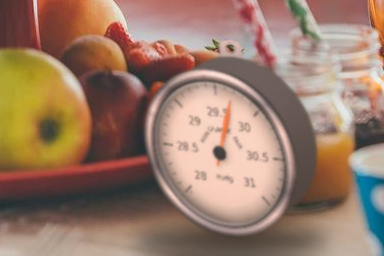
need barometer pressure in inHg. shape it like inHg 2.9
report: inHg 29.7
